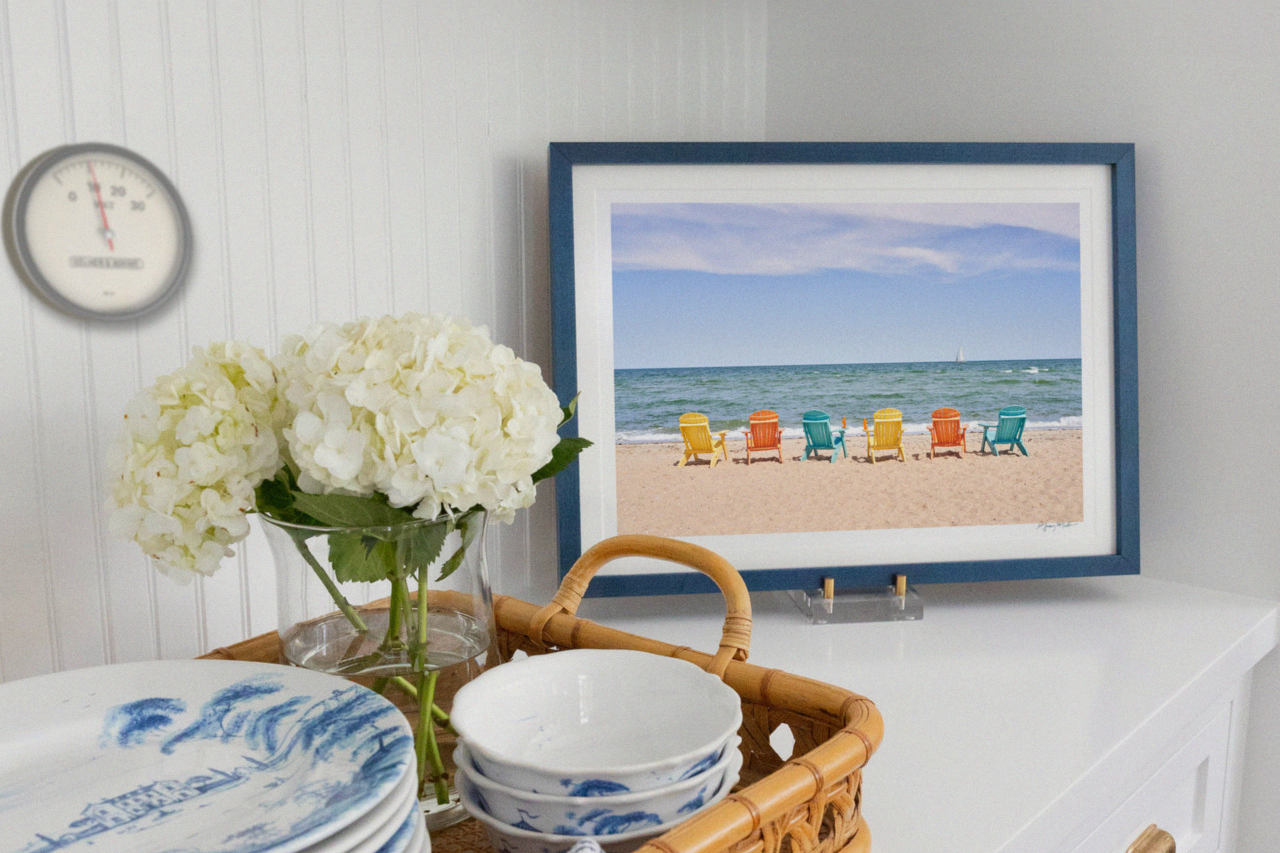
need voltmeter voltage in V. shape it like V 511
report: V 10
